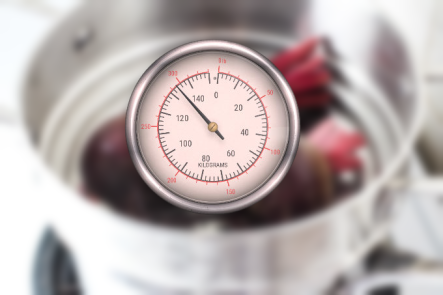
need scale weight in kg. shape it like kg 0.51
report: kg 134
